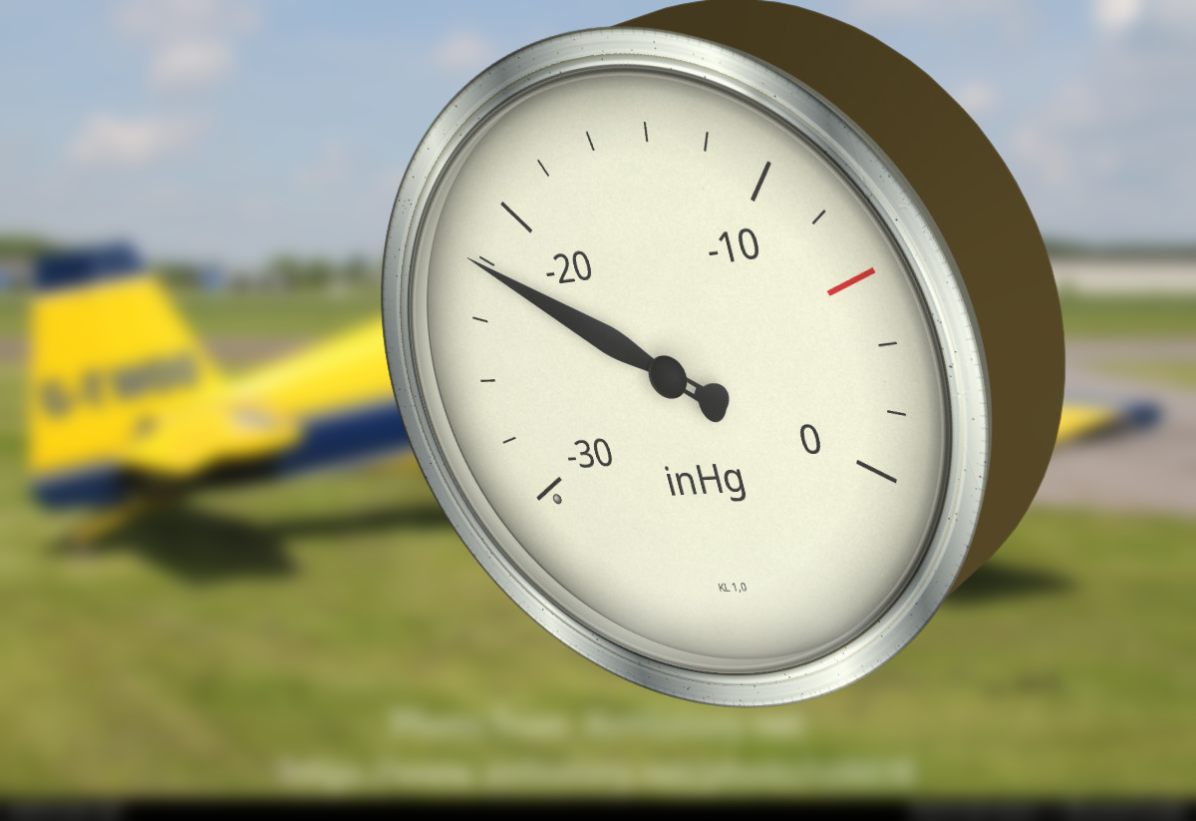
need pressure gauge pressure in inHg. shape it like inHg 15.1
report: inHg -22
